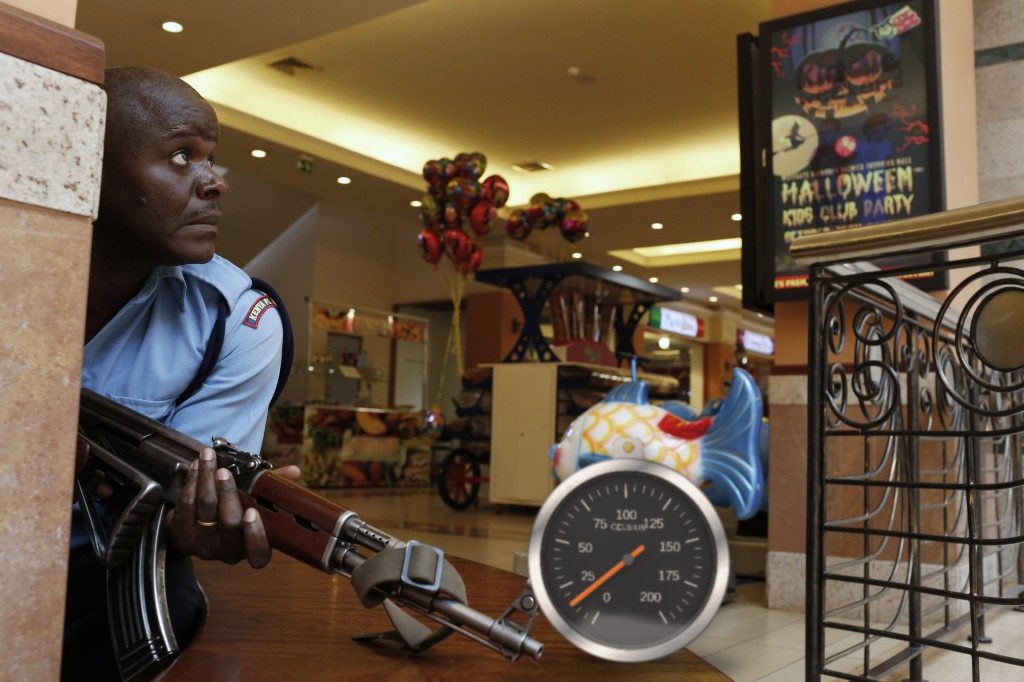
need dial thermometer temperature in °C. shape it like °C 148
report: °C 15
